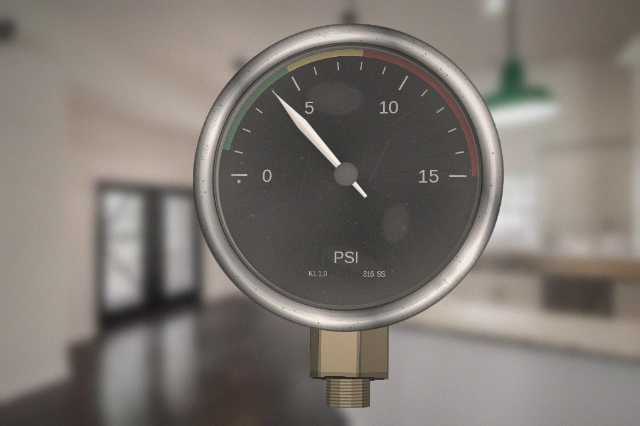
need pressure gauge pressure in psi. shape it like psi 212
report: psi 4
